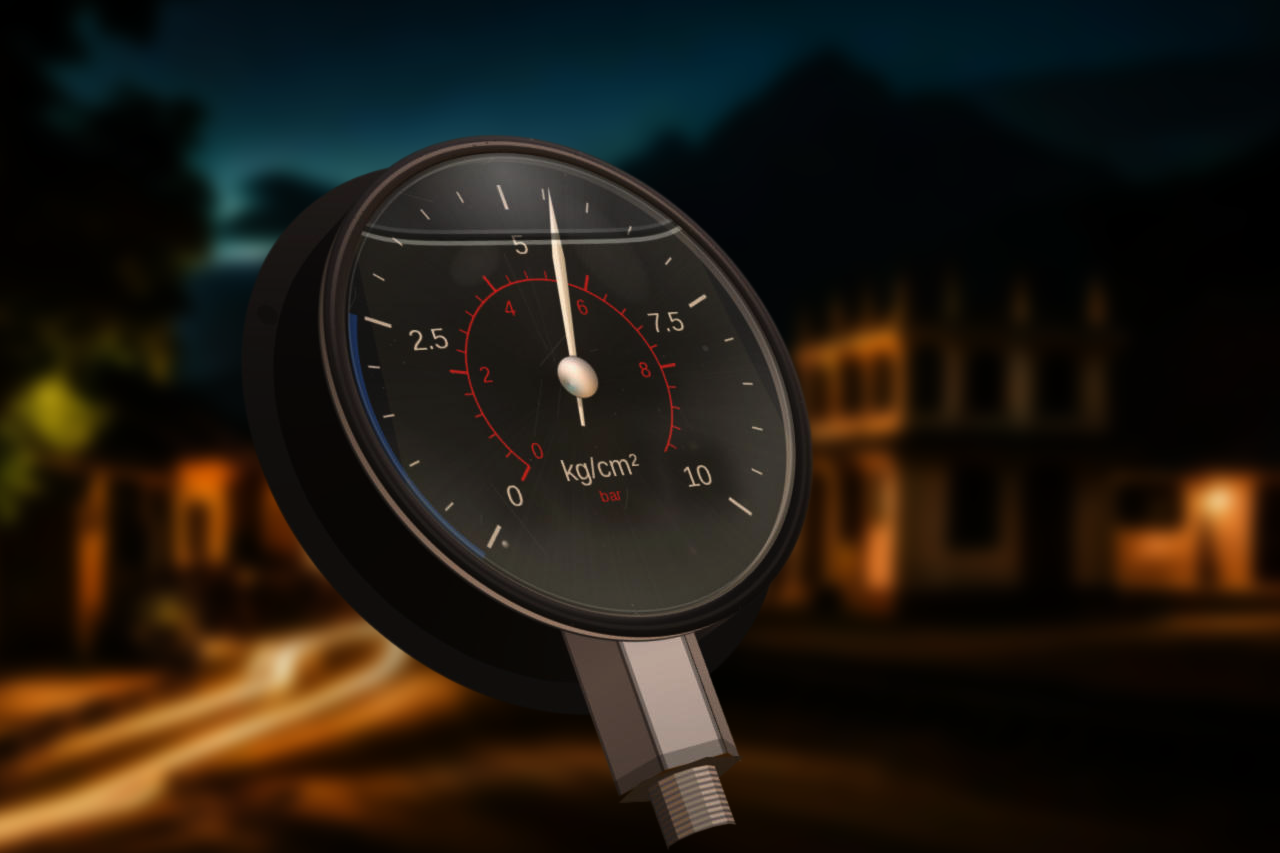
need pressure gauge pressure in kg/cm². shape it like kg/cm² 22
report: kg/cm² 5.5
